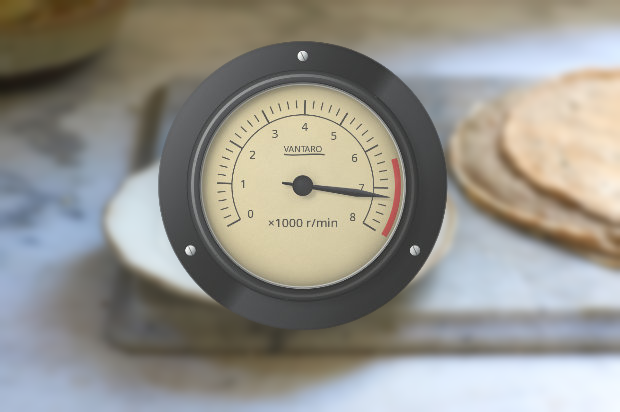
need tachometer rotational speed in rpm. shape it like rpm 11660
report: rpm 7200
